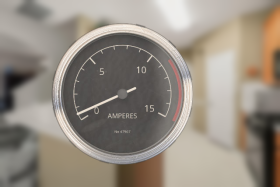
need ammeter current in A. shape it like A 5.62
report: A 0.5
